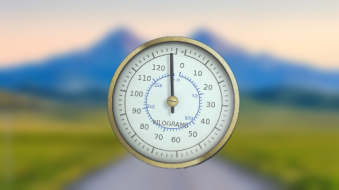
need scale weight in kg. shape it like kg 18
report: kg 128
